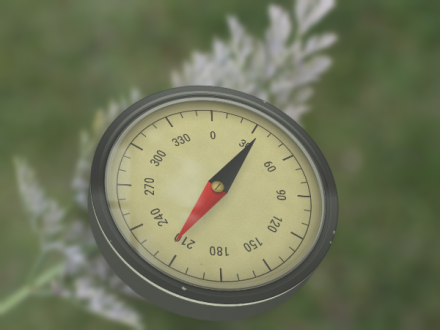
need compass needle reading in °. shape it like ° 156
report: ° 215
